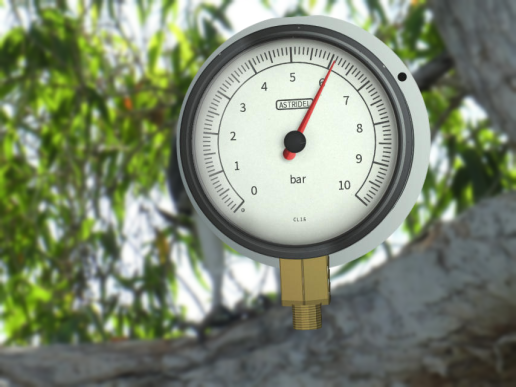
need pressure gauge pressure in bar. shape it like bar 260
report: bar 6.1
